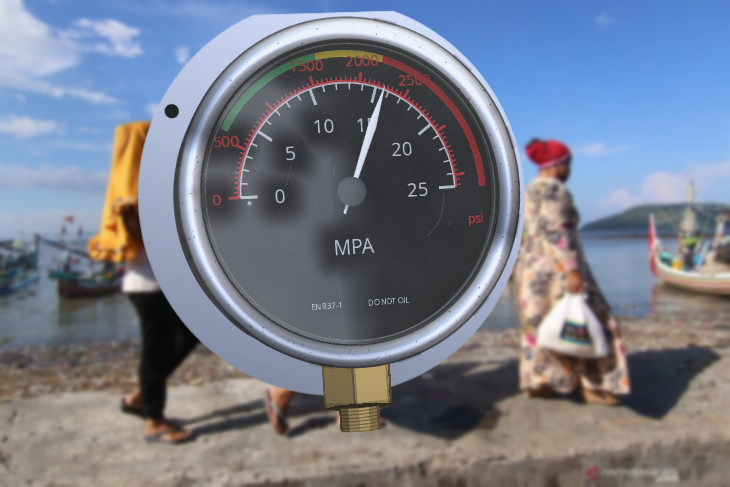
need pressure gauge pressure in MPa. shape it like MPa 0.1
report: MPa 15.5
